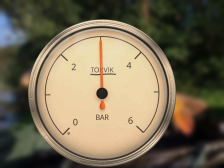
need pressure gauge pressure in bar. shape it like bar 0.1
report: bar 3
